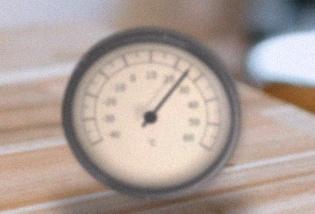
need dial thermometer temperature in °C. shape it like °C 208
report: °C 25
